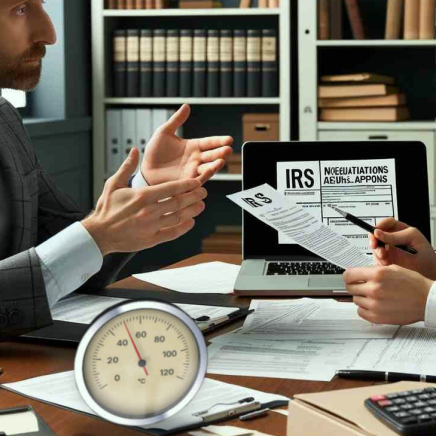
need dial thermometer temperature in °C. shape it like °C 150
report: °C 50
